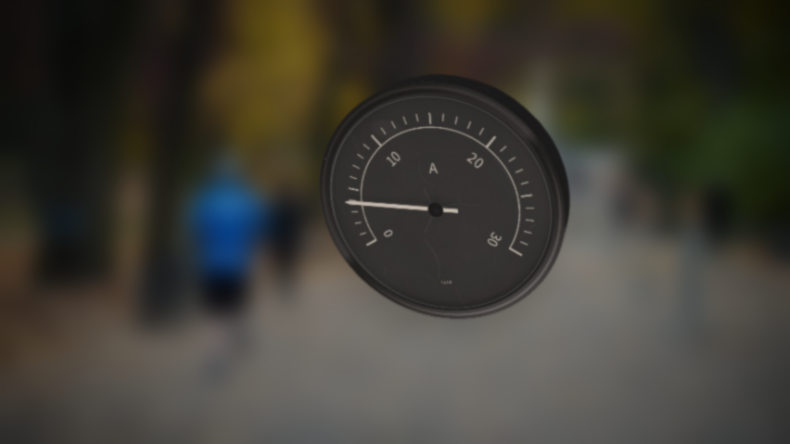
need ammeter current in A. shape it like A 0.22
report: A 4
